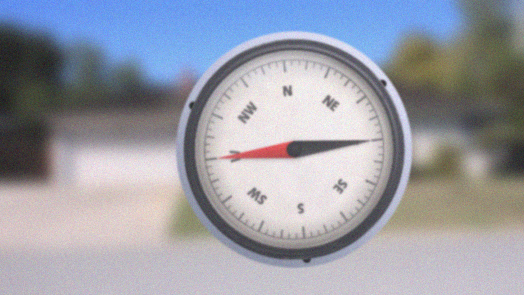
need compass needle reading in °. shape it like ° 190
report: ° 270
